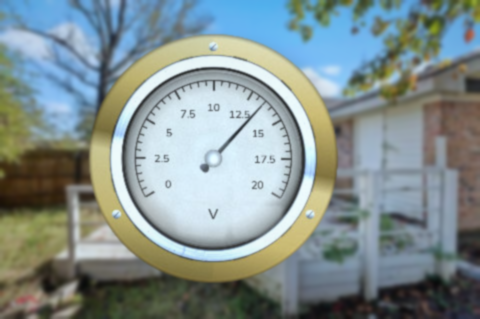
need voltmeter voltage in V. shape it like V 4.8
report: V 13.5
